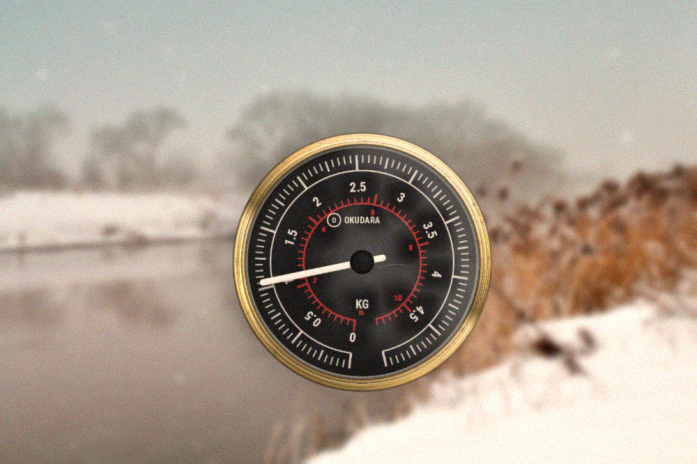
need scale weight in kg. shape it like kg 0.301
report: kg 1.05
